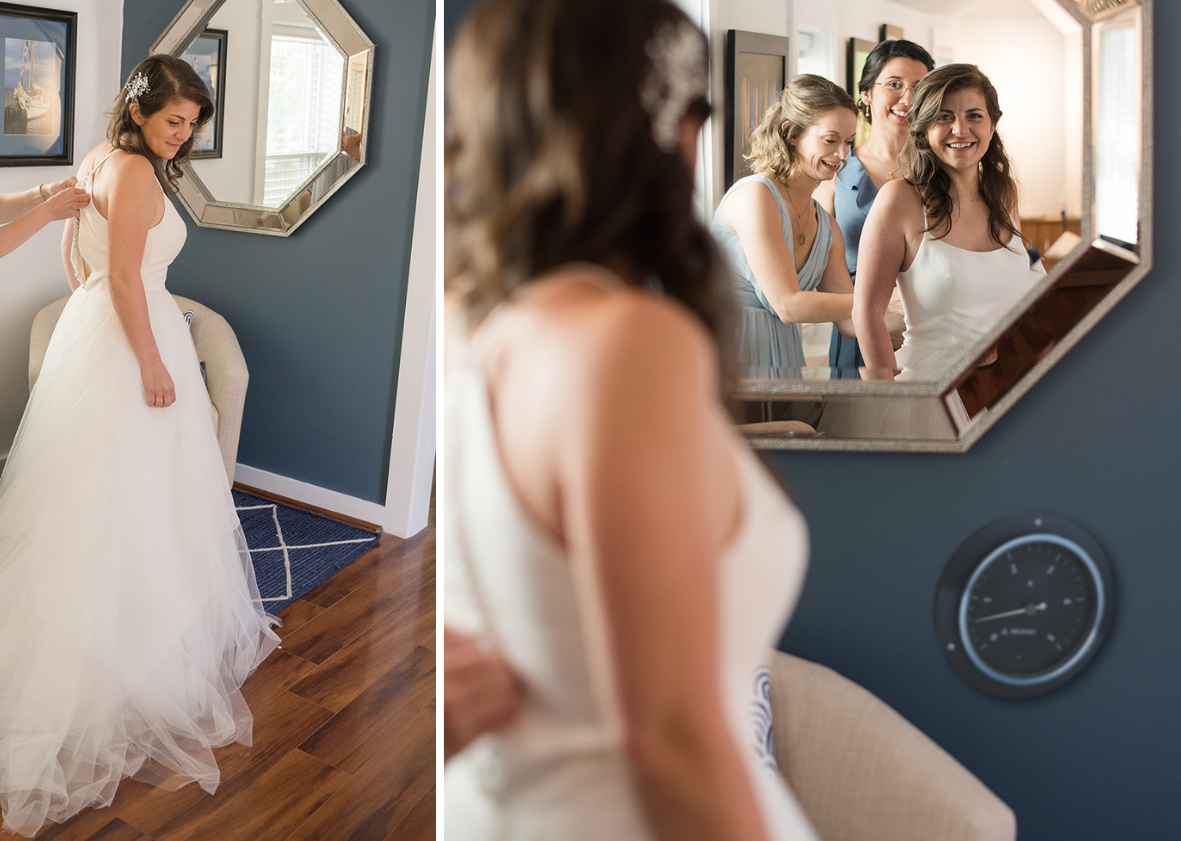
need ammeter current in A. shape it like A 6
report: A 0.6
